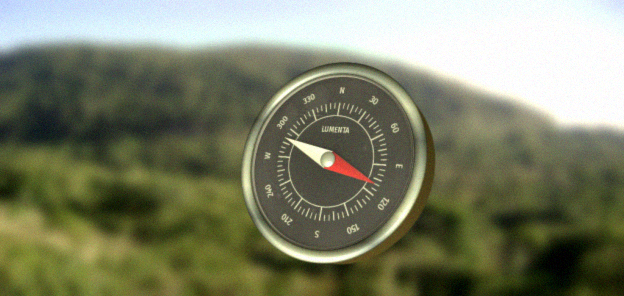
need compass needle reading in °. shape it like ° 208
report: ° 110
